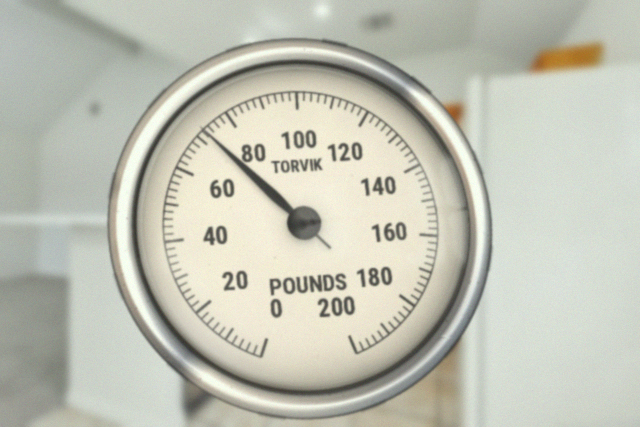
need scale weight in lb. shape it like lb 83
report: lb 72
